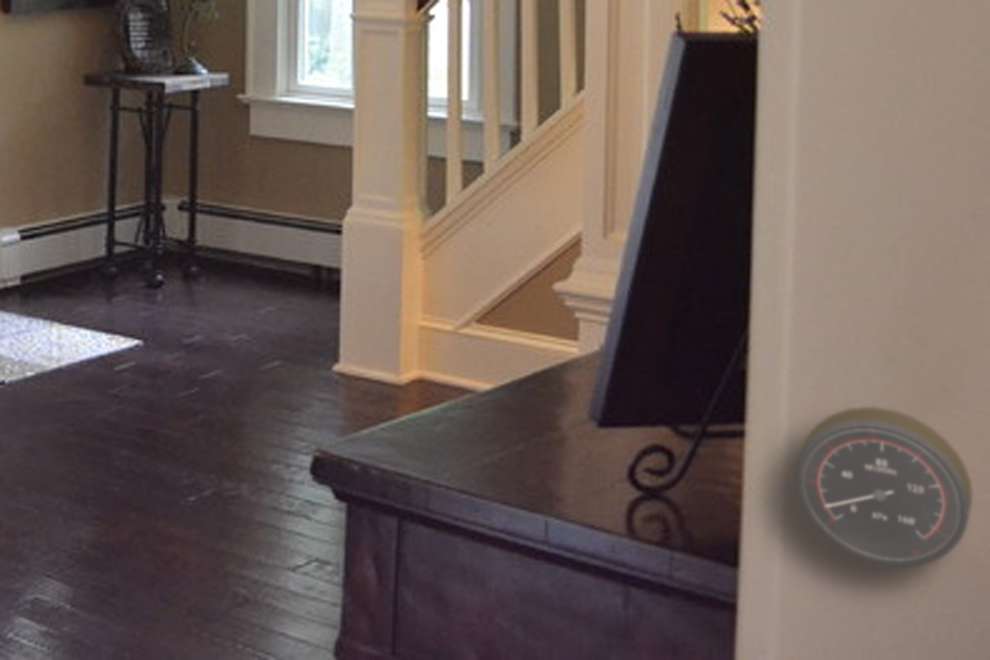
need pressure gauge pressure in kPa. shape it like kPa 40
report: kPa 10
